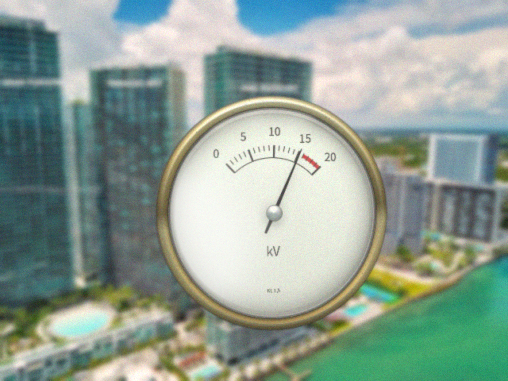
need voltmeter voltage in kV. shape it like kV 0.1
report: kV 15
